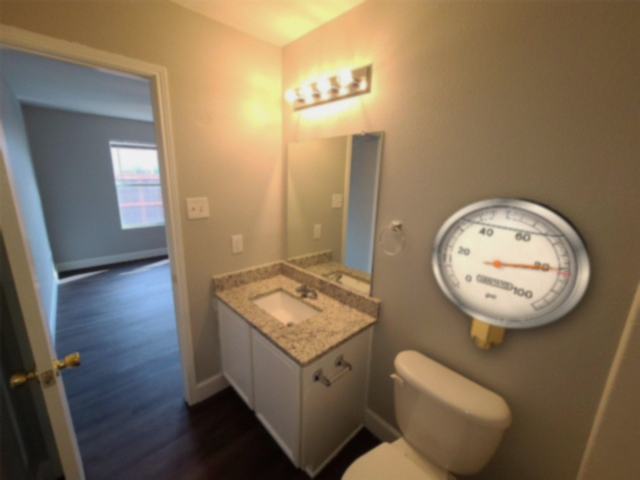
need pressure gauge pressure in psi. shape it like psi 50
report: psi 80
